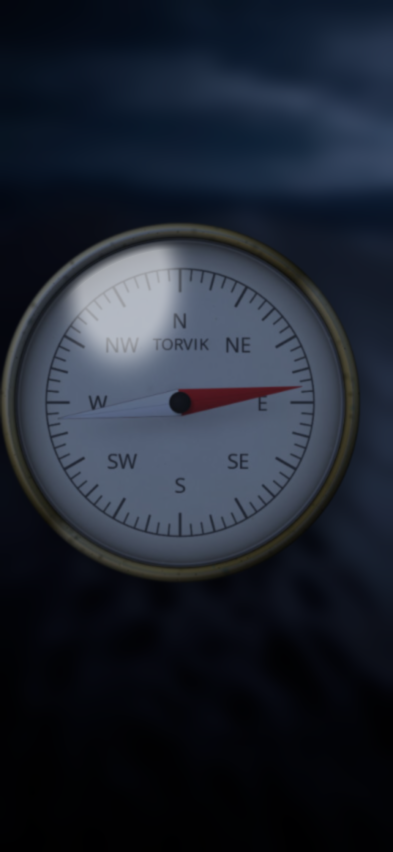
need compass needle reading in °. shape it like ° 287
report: ° 82.5
